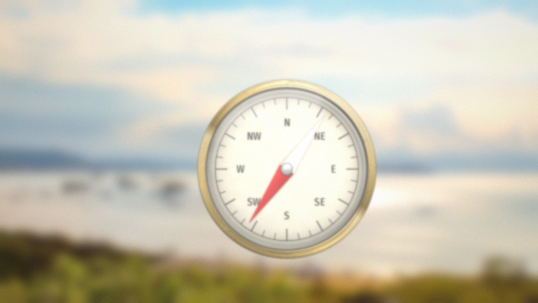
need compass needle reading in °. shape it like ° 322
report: ° 215
